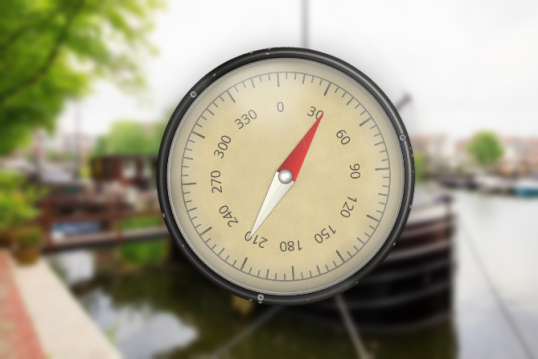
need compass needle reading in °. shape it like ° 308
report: ° 35
